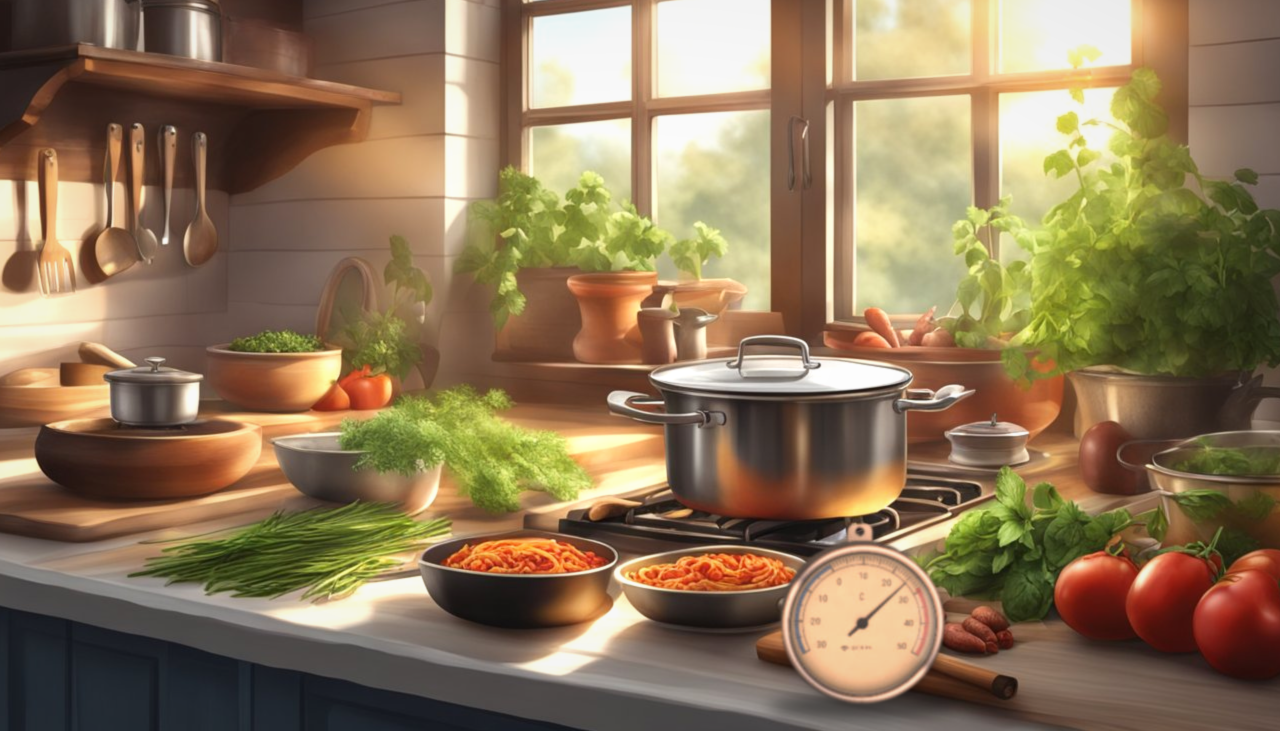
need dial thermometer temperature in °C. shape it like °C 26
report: °C 25
